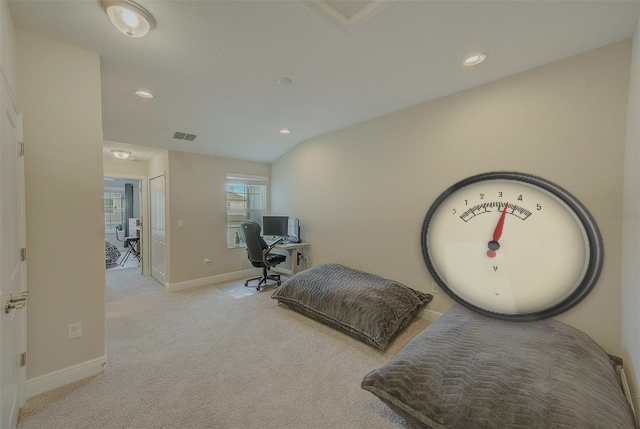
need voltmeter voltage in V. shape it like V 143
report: V 3.5
